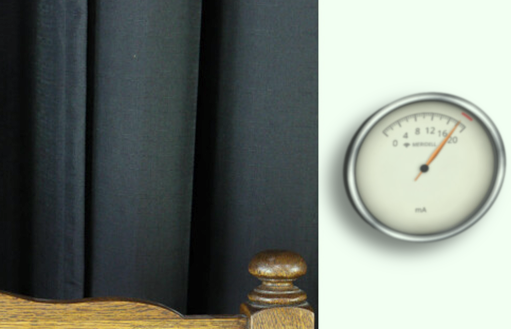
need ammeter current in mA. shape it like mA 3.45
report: mA 18
